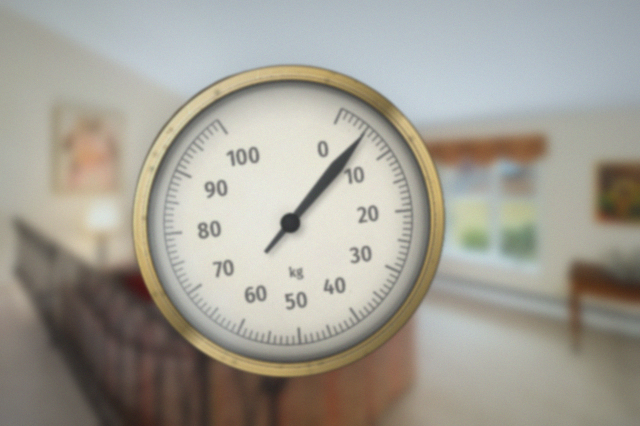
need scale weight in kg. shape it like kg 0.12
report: kg 5
